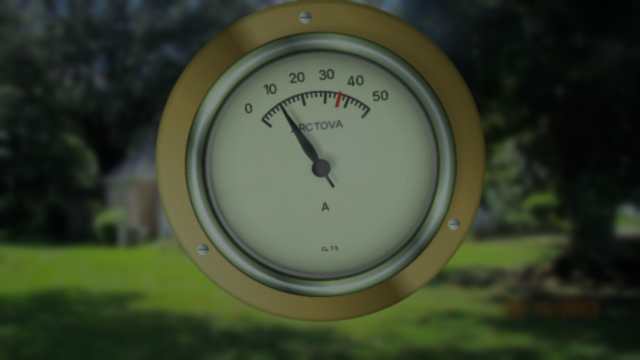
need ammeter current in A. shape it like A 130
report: A 10
